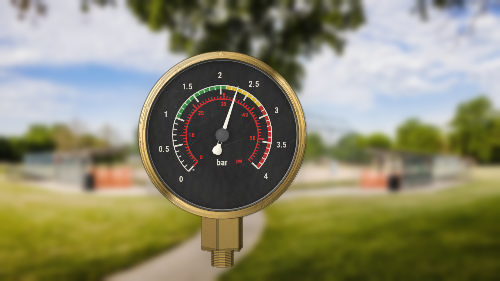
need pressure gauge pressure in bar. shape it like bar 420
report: bar 2.3
